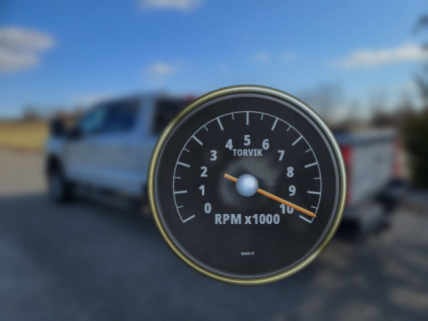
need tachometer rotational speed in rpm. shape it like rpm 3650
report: rpm 9750
